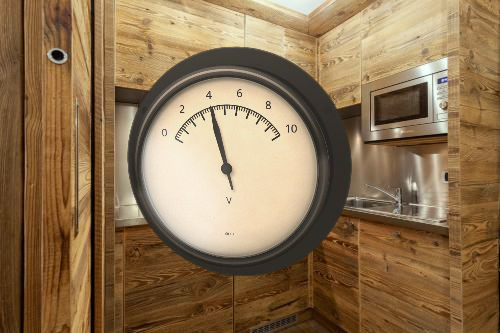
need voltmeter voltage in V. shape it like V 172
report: V 4
